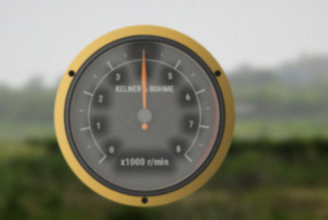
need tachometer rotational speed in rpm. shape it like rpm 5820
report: rpm 4000
